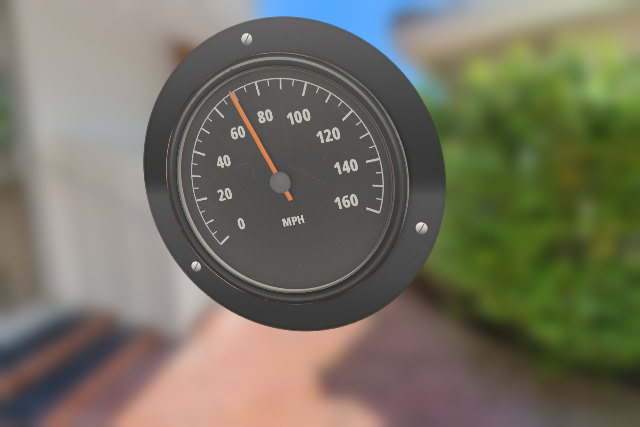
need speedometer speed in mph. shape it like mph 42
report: mph 70
